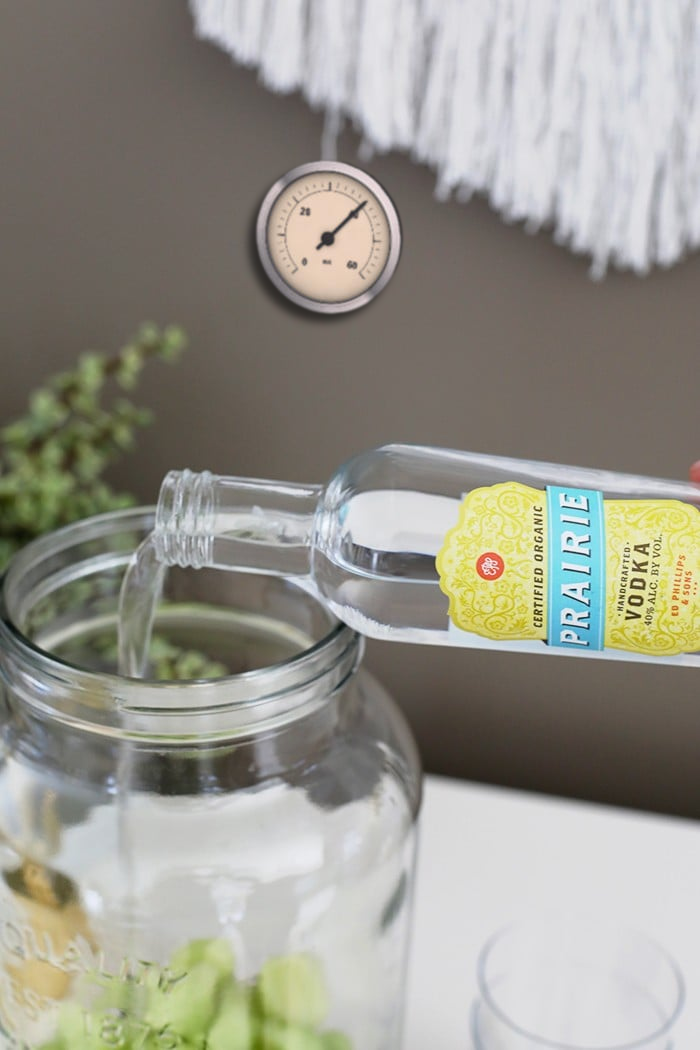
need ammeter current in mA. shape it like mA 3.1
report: mA 40
